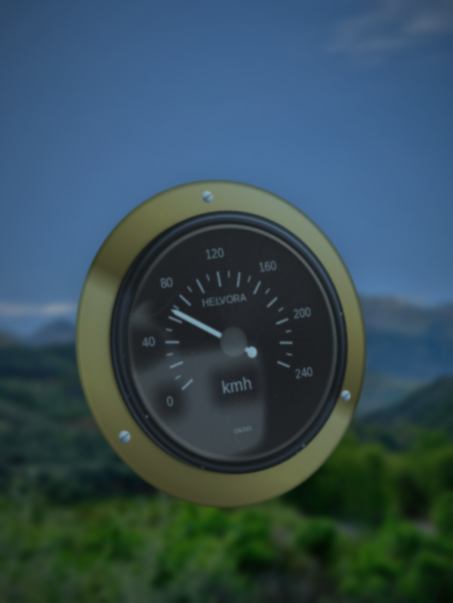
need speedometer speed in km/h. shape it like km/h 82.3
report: km/h 65
